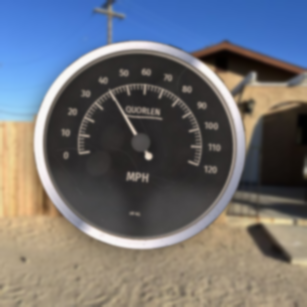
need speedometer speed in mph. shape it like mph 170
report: mph 40
